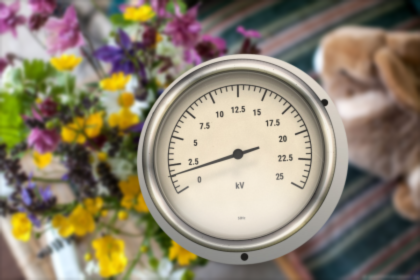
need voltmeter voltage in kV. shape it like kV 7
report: kV 1.5
